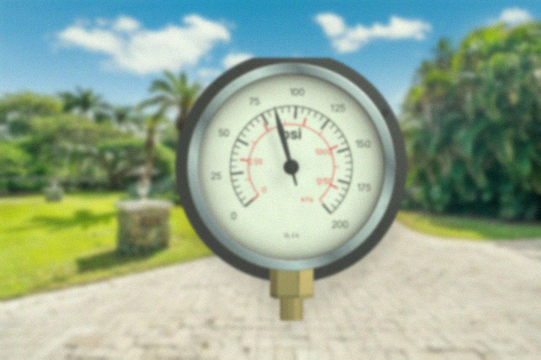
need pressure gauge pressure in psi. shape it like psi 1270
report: psi 85
